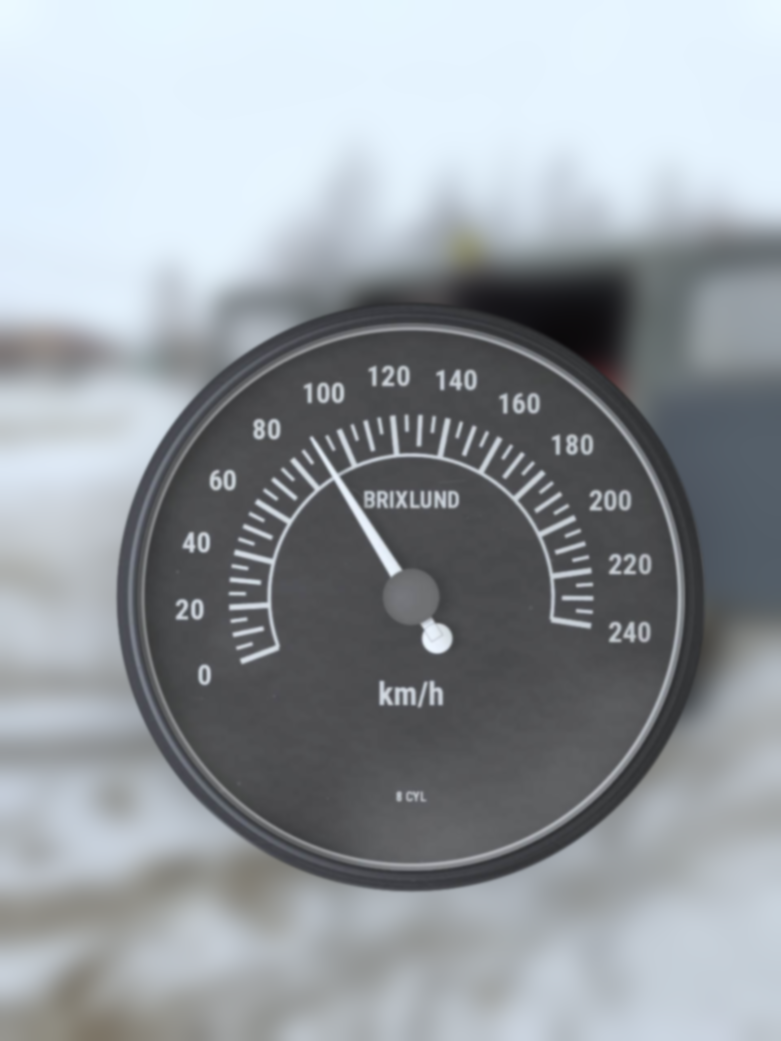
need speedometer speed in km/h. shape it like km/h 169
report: km/h 90
